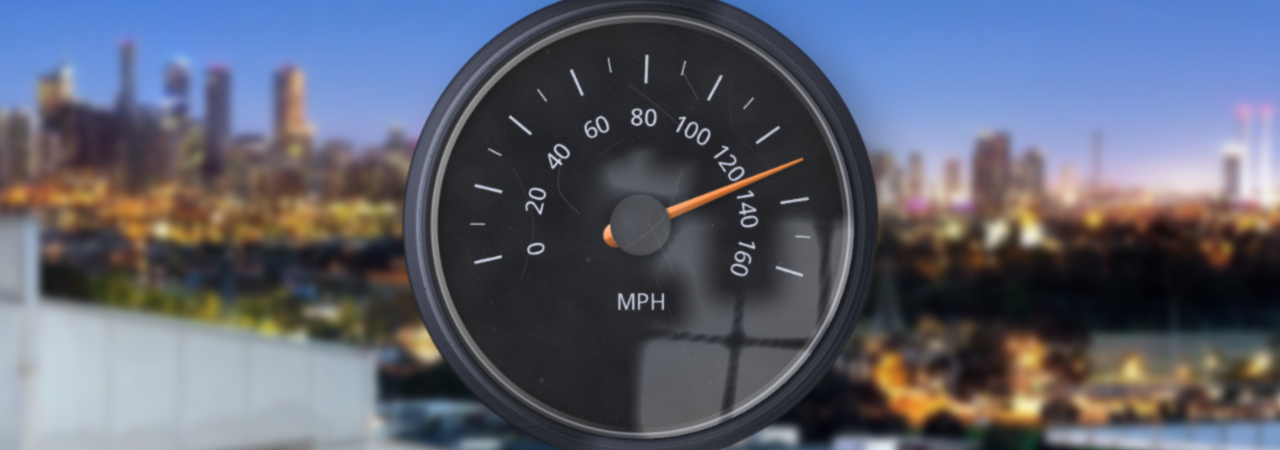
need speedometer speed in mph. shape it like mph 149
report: mph 130
